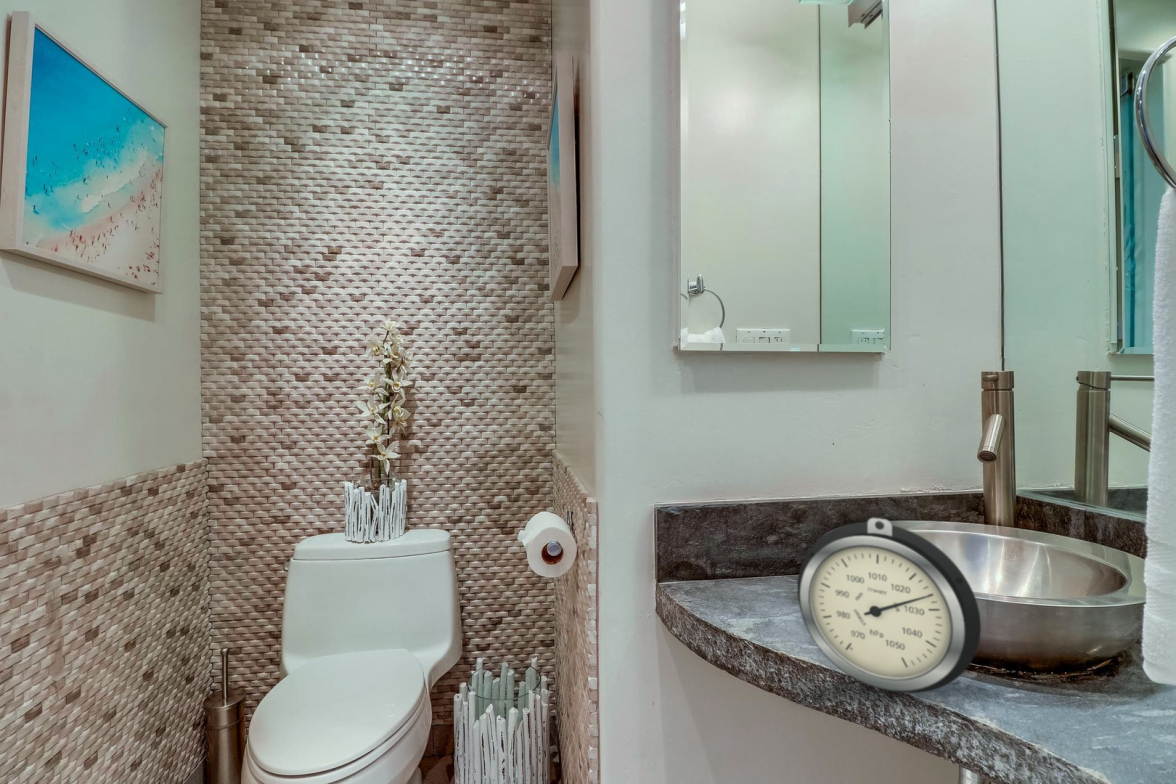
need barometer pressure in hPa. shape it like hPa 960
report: hPa 1026
